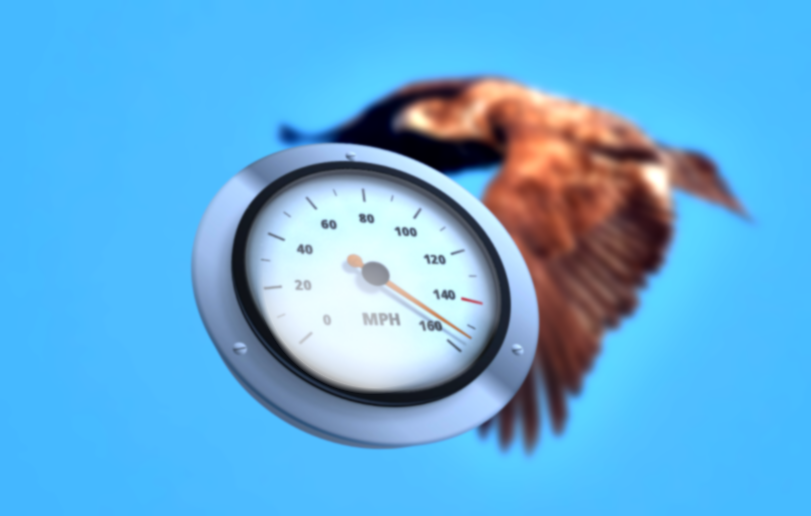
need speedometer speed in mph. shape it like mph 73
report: mph 155
